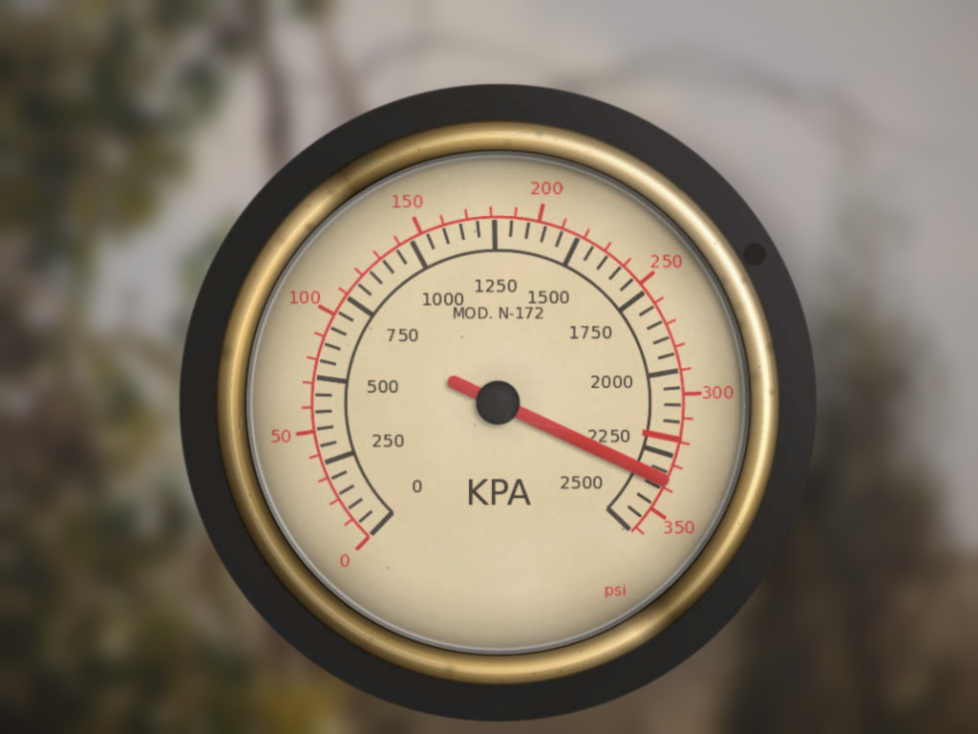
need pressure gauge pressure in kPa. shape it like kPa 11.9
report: kPa 2325
